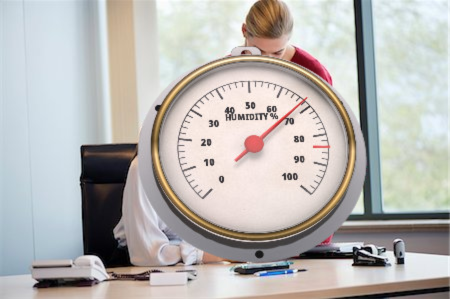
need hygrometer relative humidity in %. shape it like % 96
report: % 68
